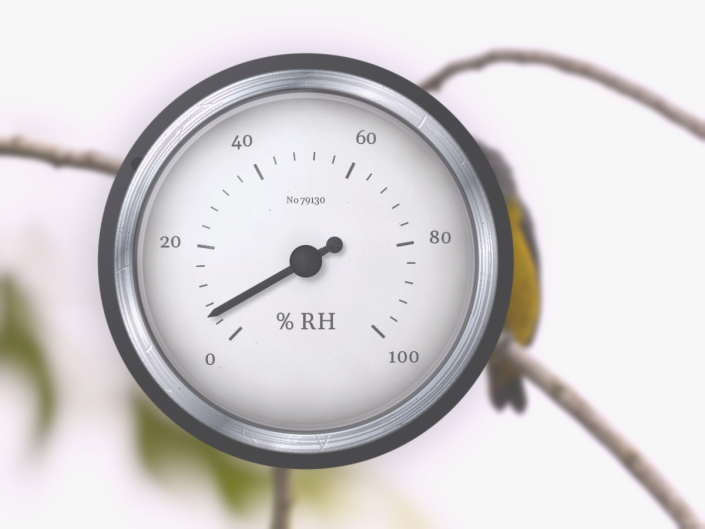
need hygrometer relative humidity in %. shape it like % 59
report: % 6
